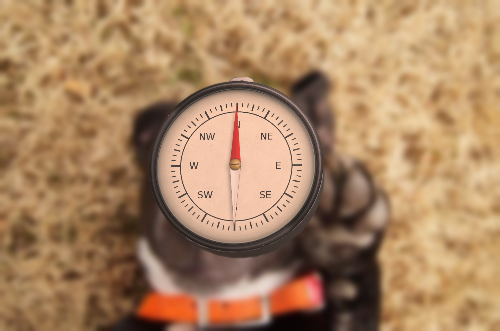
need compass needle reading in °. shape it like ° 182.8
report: ° 0
